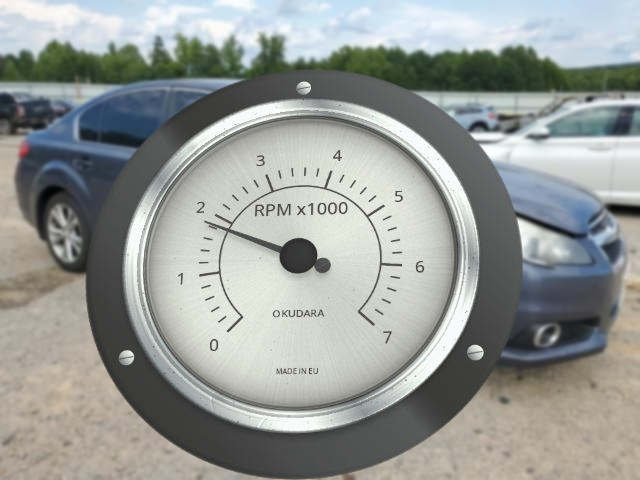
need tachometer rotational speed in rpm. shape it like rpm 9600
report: rpm 1800
